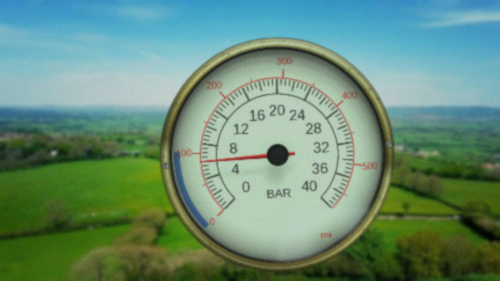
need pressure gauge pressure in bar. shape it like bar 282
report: bar 6
